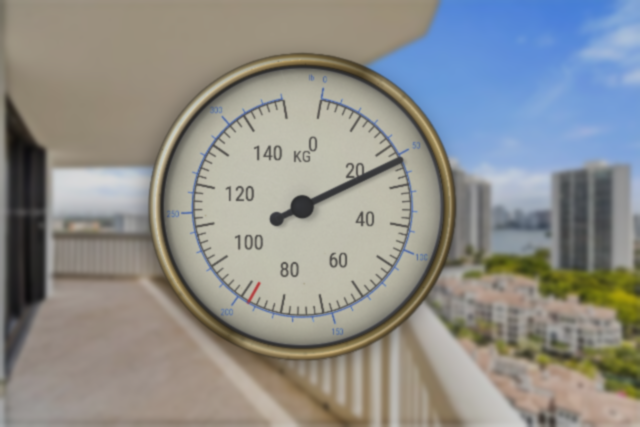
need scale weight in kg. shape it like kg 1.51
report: kg 24
